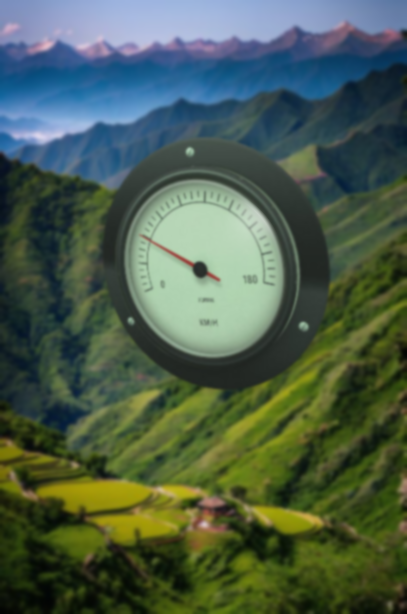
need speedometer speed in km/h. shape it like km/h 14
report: km/h 40
